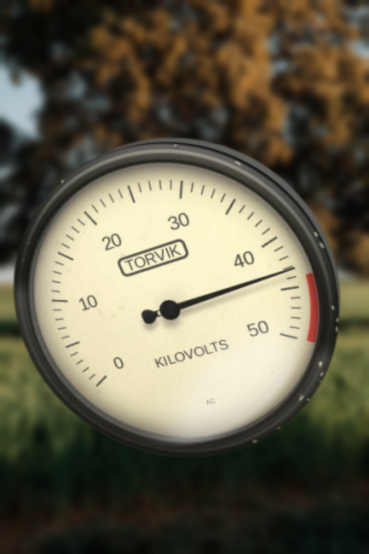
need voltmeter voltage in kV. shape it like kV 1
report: kV 43
